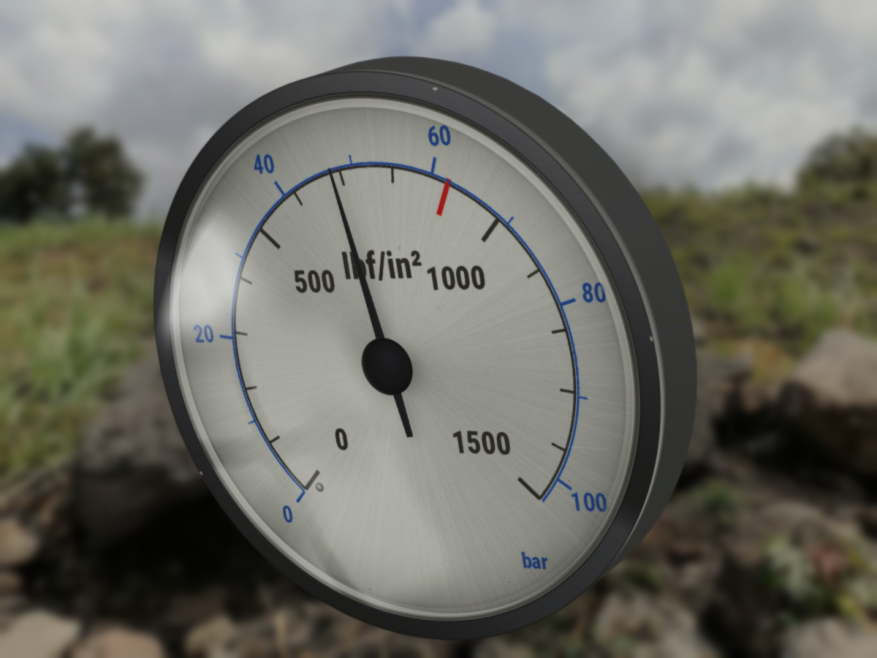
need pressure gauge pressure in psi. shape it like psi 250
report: psi 700
